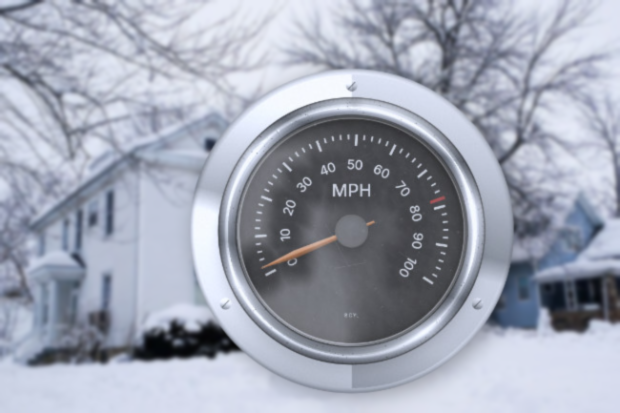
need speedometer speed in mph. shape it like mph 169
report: mph 2
